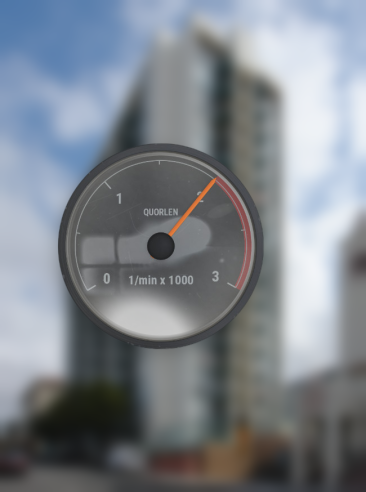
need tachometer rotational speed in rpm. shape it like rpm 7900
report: rpm 2000
